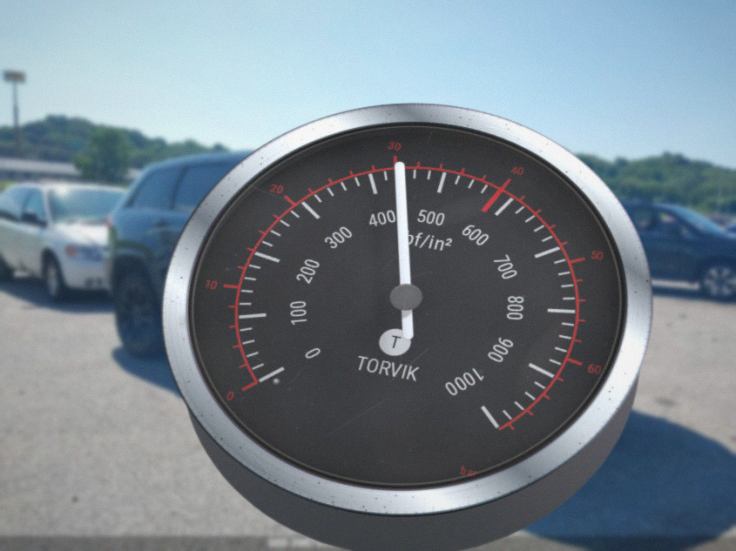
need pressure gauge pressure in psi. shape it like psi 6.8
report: psi 440
